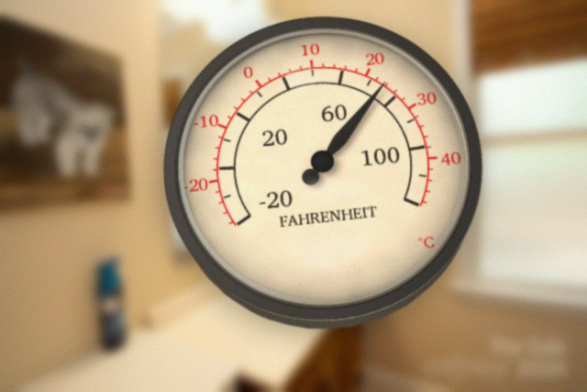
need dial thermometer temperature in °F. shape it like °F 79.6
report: °F 75
